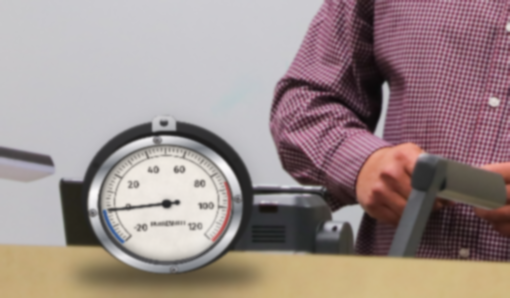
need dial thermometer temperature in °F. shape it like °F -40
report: °F 0
